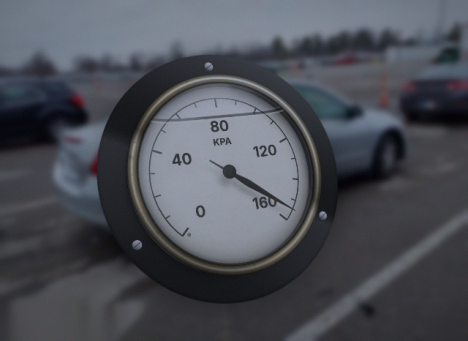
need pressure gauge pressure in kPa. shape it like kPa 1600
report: kPa 155
